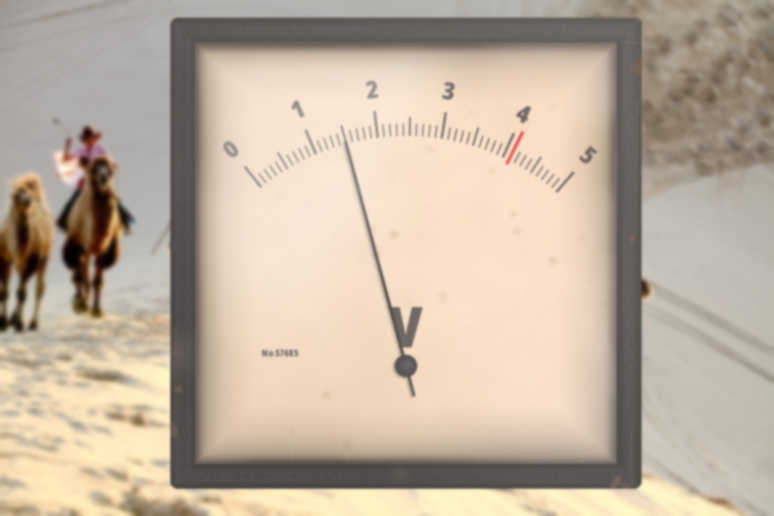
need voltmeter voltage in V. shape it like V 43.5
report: V 1.5
